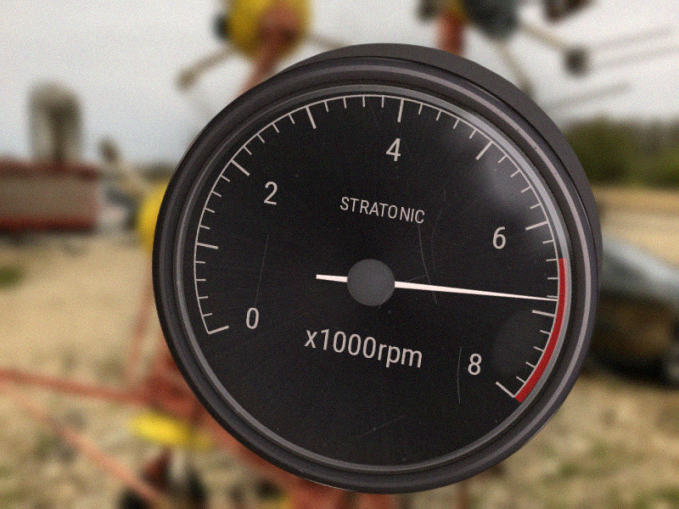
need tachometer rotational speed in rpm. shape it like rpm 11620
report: rpm 6800
